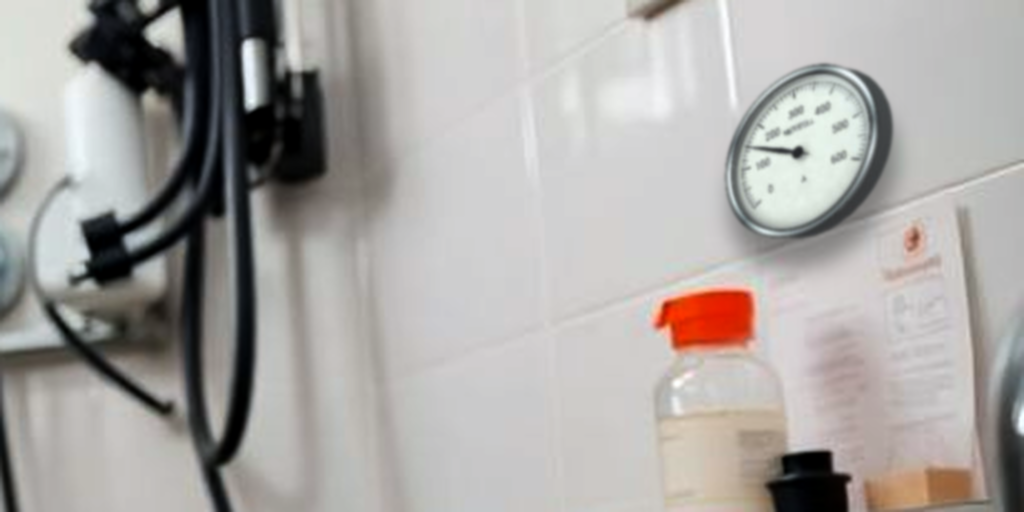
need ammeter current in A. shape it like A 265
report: A 150
